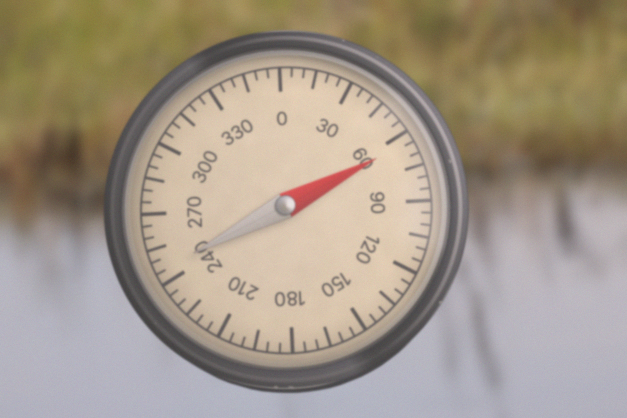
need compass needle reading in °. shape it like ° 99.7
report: ° 65
